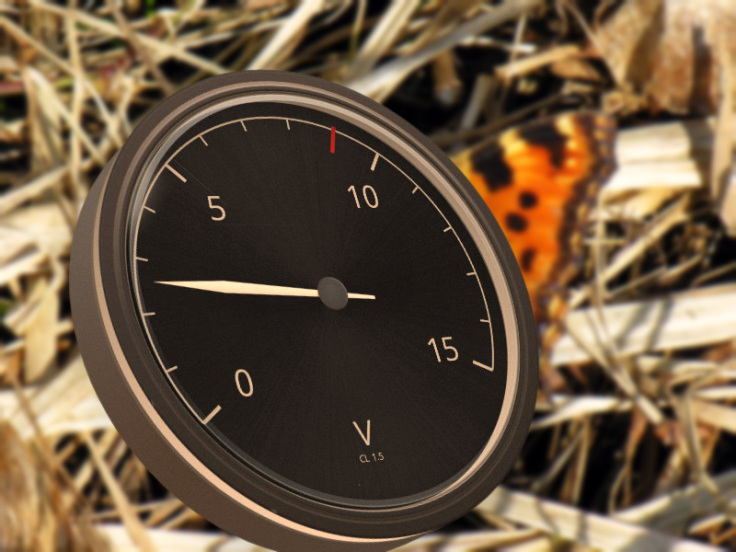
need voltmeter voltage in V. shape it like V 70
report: V 2.5
